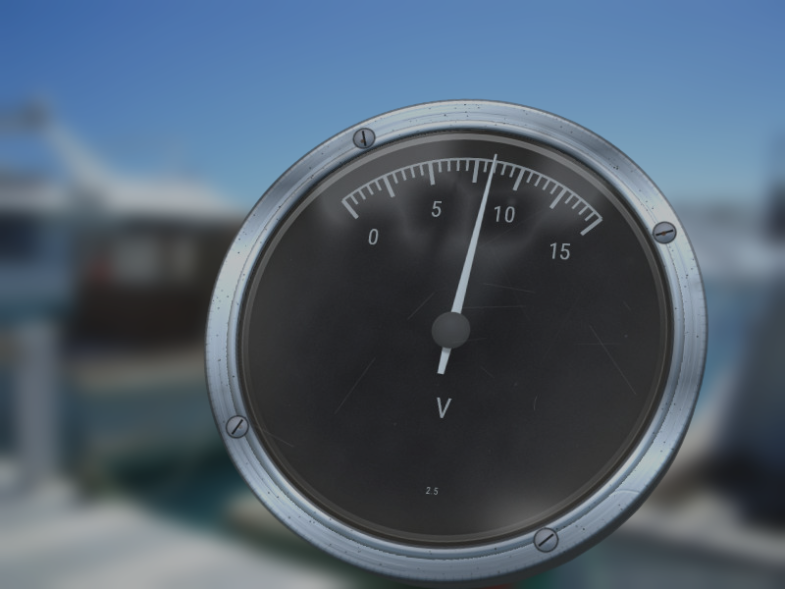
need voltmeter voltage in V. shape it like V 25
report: V 8.5
